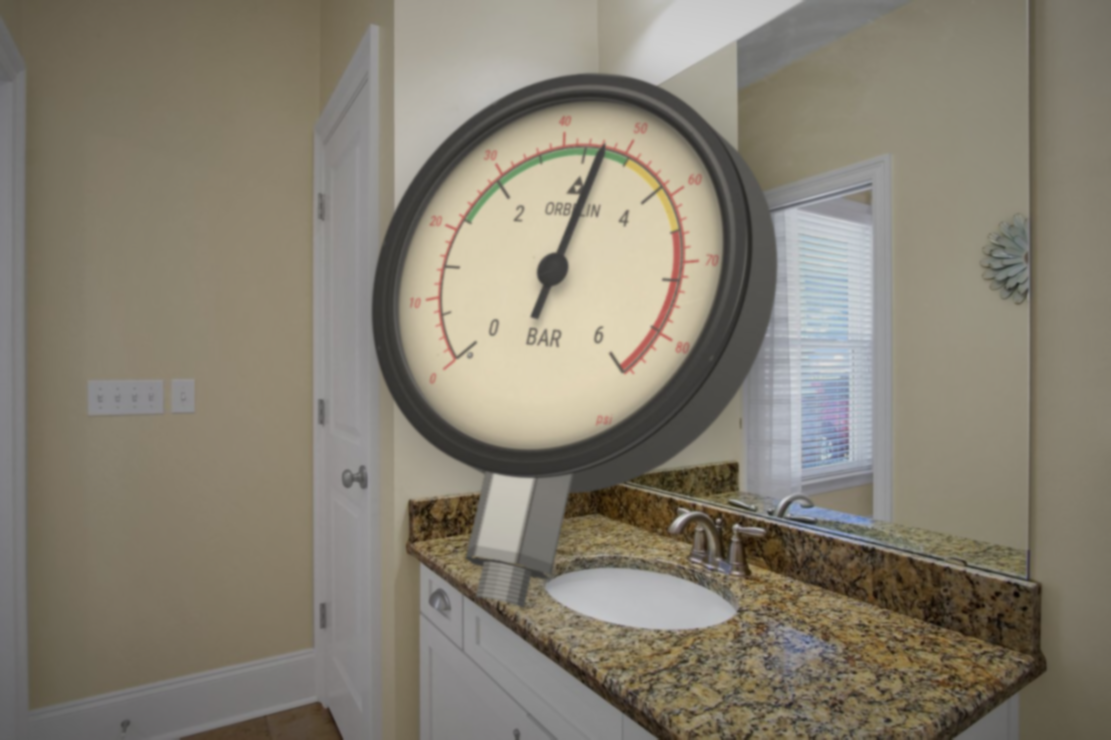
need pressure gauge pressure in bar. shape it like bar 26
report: bar 3.25
